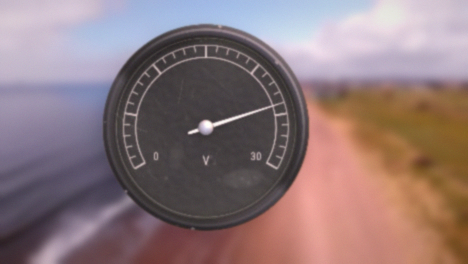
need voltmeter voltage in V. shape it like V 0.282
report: V 24
